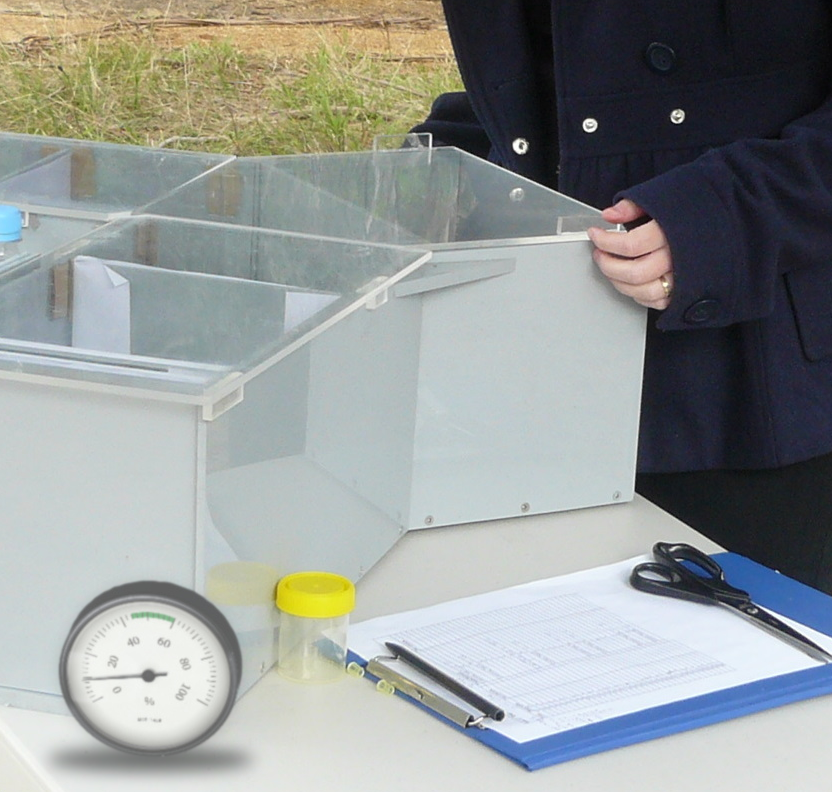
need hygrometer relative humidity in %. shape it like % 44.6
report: % 10
